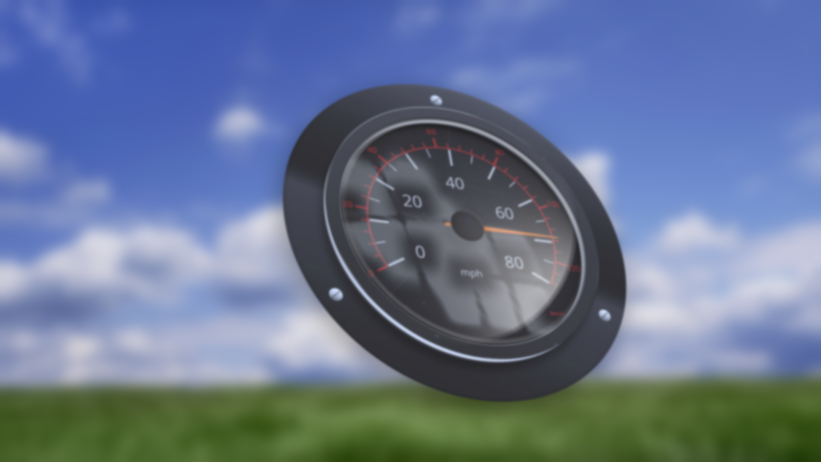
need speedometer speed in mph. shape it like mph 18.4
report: mph 70
